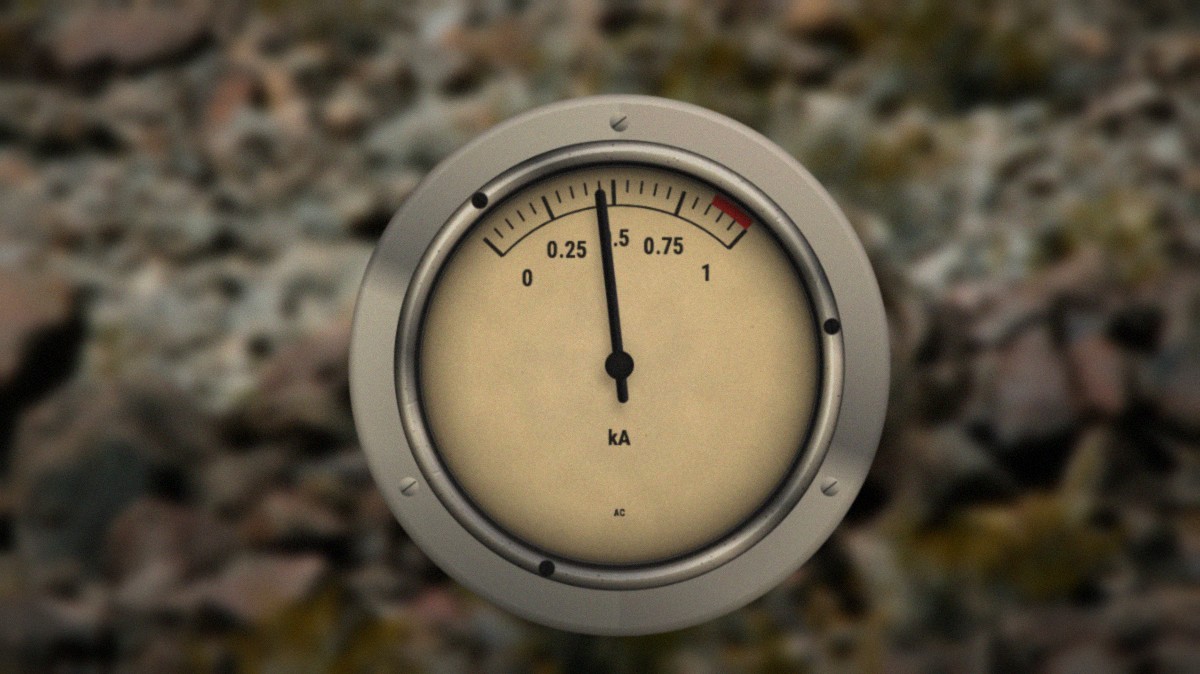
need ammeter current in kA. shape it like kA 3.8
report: kA 0.45
